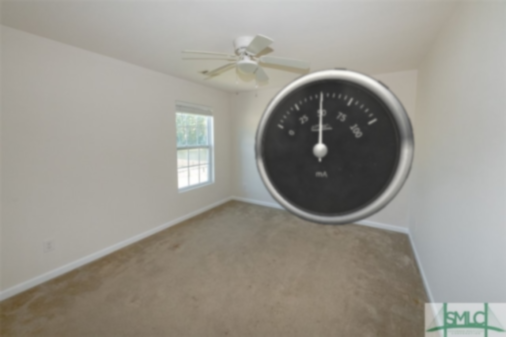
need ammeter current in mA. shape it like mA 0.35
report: mA 50
